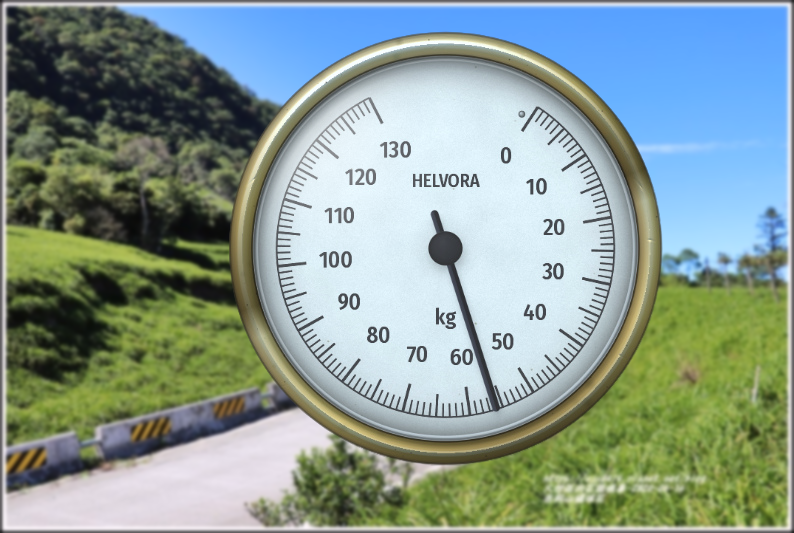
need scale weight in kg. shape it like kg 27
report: kg 56
